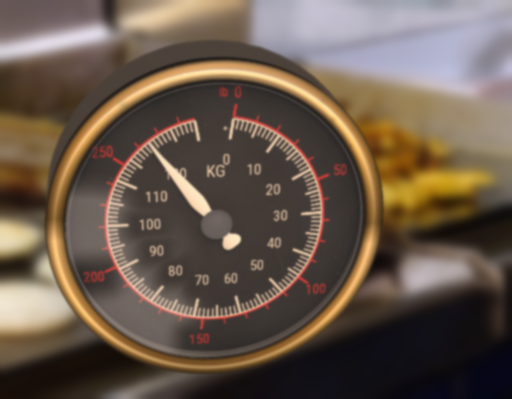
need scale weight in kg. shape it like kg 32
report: kg 120
